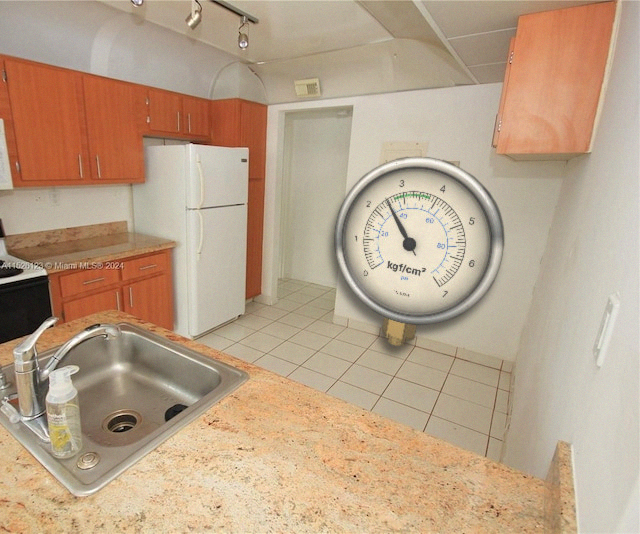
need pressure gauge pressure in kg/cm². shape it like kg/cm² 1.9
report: kg/cm² 2.5
